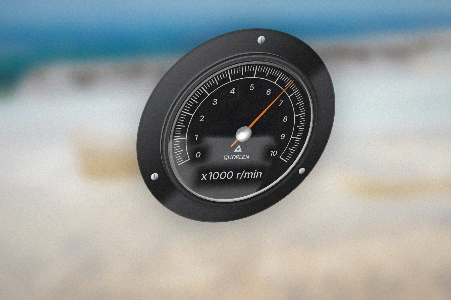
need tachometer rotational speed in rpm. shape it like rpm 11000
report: rpm 6500
